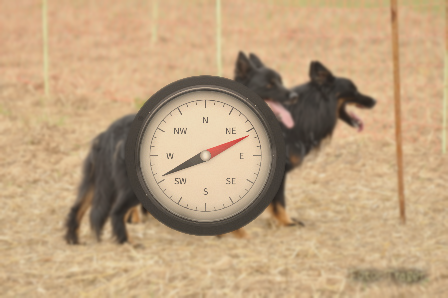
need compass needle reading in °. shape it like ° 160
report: ° 65
